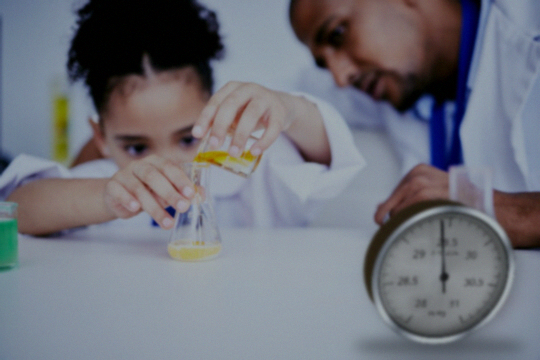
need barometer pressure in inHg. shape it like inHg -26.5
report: inHg 29.4
